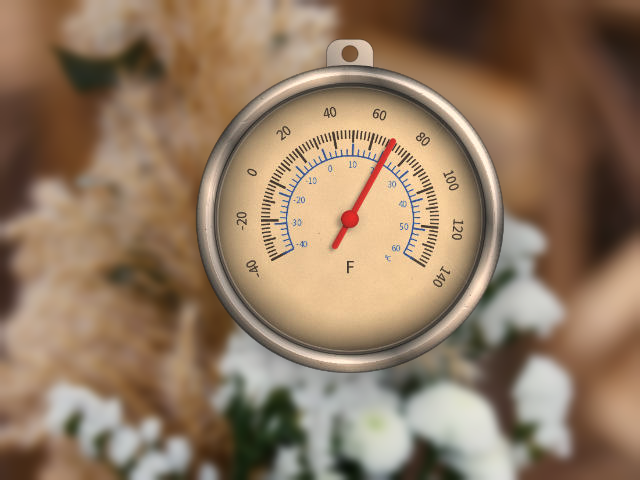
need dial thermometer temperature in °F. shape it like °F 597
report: °F 70
